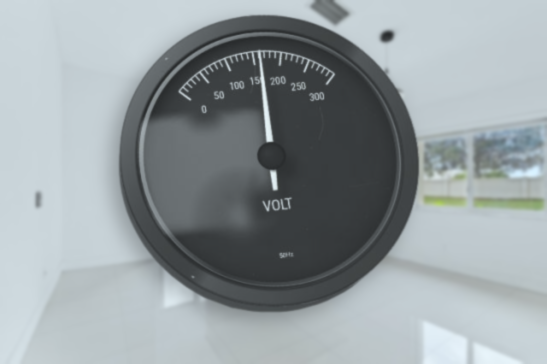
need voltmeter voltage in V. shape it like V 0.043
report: V 160
